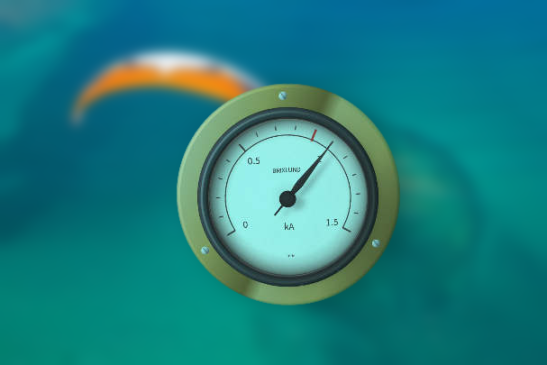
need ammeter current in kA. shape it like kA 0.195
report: kA 1
